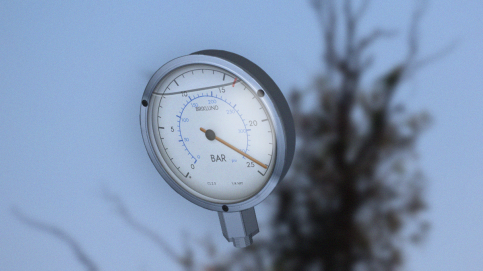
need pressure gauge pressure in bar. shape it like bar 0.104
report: bar 24
